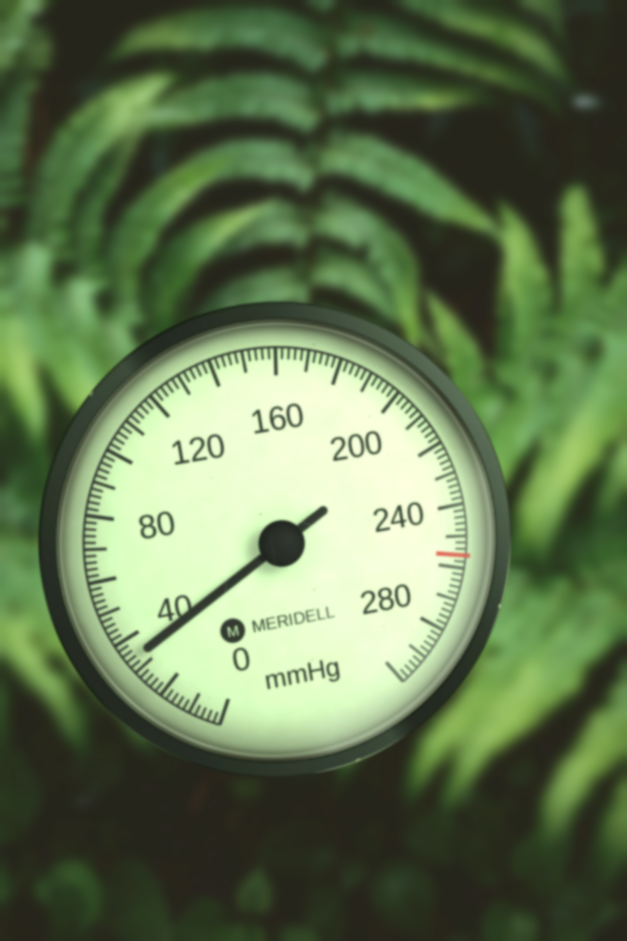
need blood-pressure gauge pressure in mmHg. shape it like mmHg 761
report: mmHg 34
